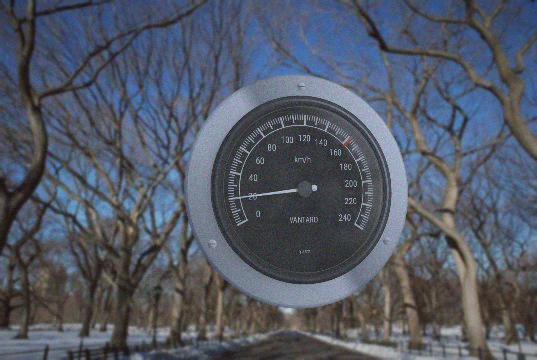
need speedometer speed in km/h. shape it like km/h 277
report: km/h 20
